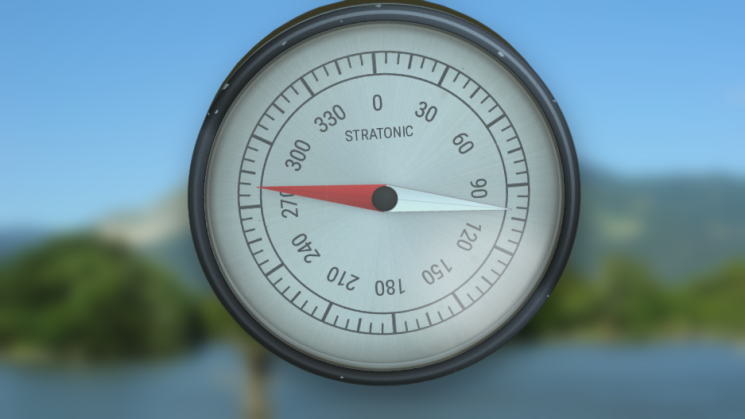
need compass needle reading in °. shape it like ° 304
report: ° 280
